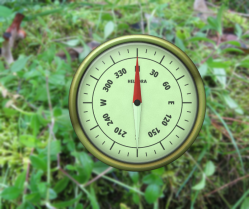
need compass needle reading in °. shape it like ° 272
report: ° 0
